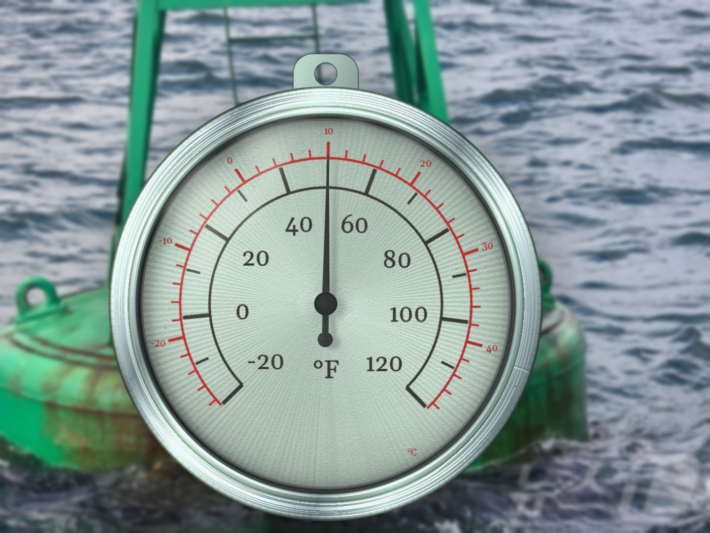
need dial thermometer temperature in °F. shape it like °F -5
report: °F 50
